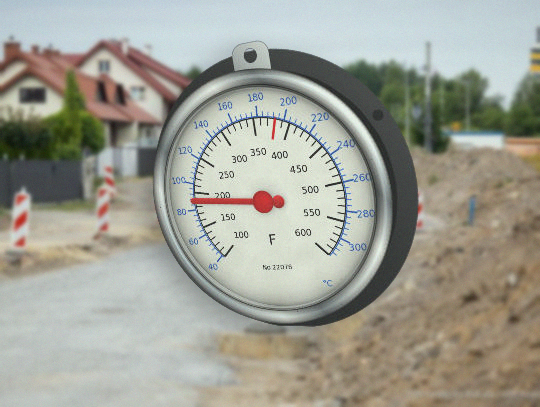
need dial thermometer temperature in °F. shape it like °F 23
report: °F 190
